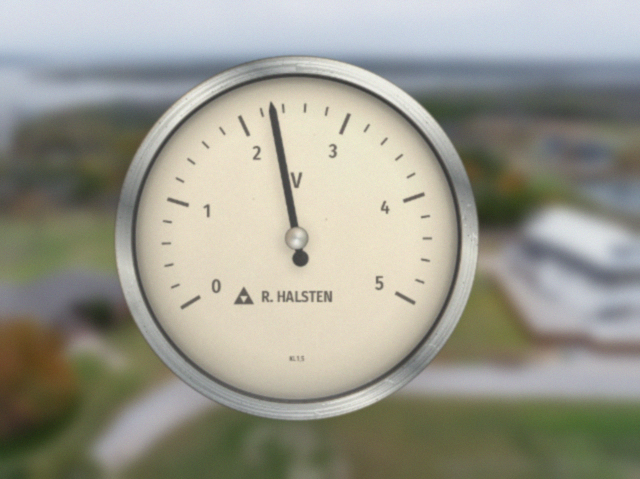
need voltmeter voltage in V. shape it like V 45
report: V 2.3
